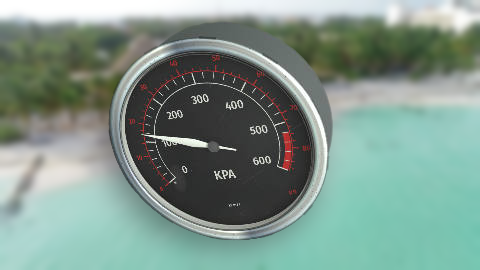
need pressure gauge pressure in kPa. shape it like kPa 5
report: kPa 120
